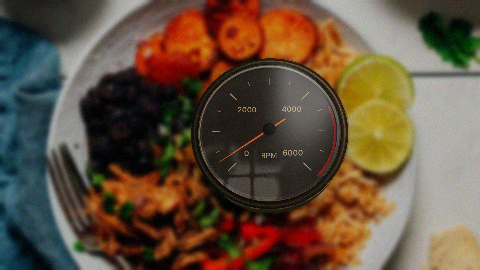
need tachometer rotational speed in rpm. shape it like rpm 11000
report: rpm 250
